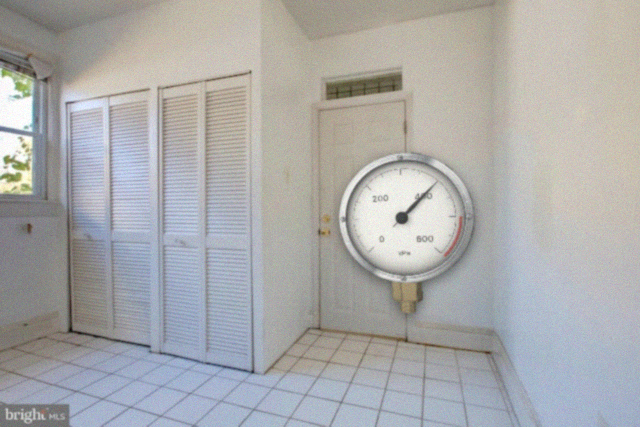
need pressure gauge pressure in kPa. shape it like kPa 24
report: kPa 400
